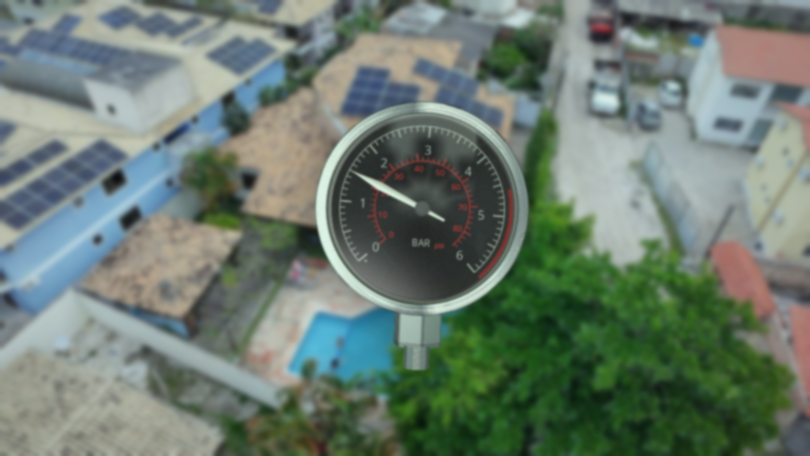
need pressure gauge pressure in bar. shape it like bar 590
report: bar 1.5
